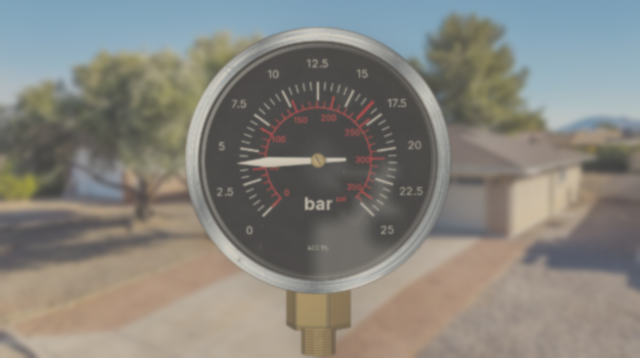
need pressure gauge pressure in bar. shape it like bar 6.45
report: bar 4
